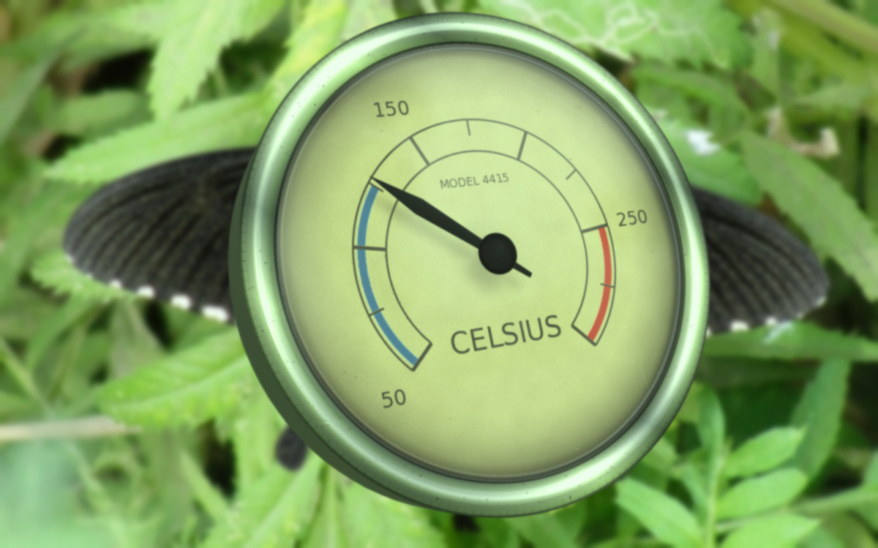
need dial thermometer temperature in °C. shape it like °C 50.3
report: °C 125
